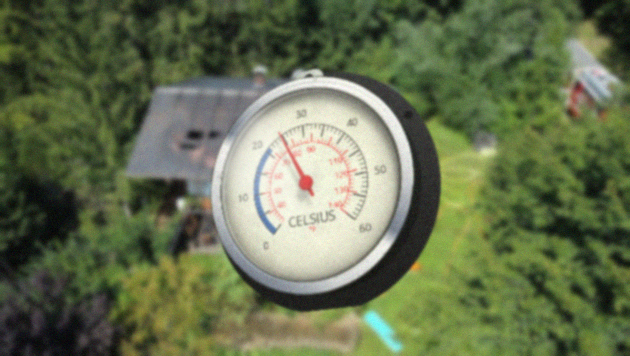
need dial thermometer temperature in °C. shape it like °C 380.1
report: °C 25
